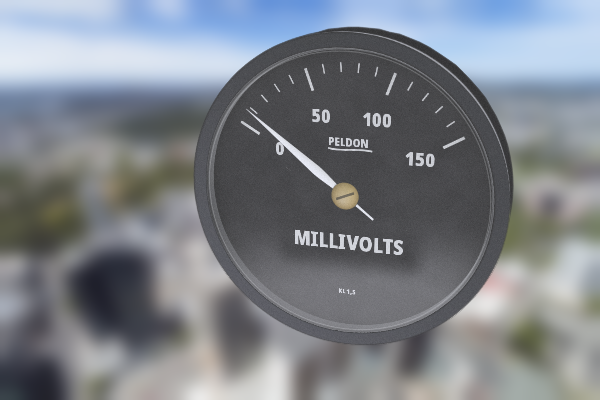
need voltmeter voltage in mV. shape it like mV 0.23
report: mV 10
